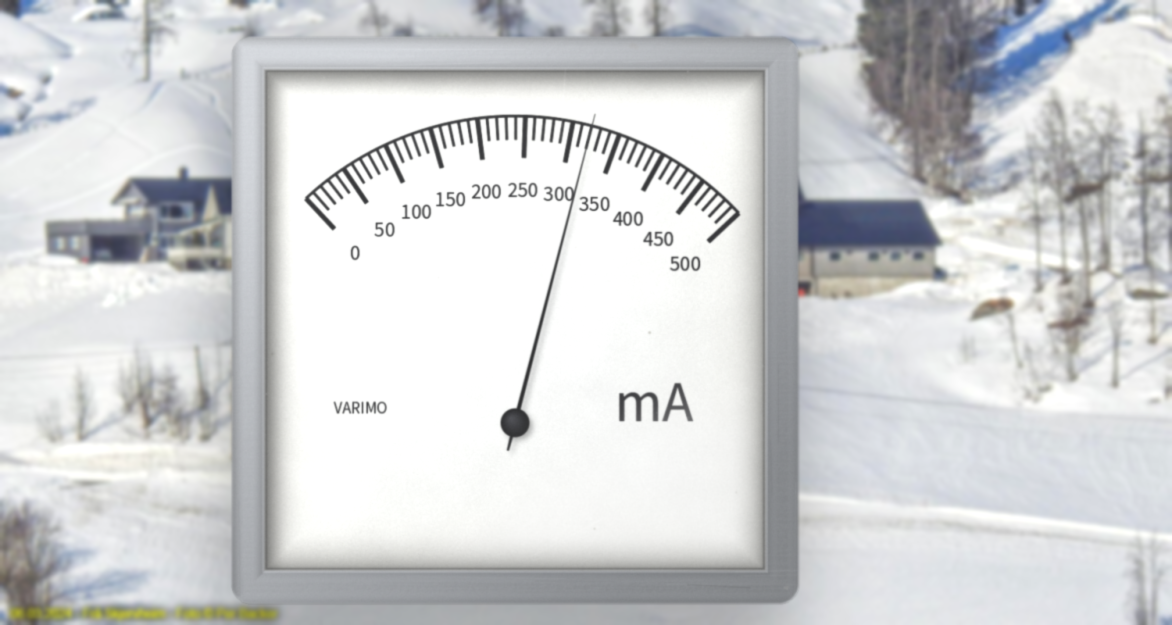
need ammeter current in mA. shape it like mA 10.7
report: mA 320
